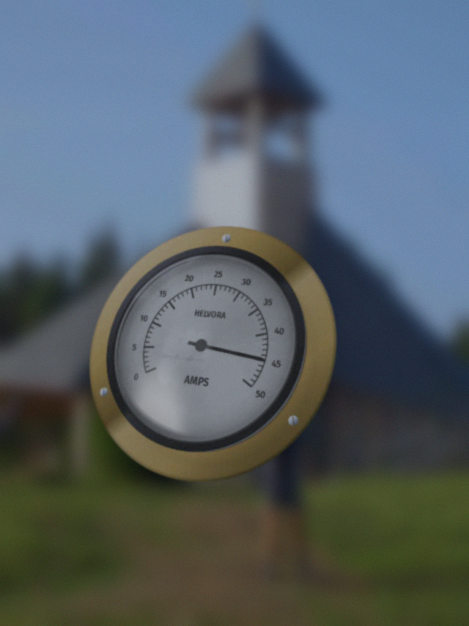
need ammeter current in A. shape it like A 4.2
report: A 45
